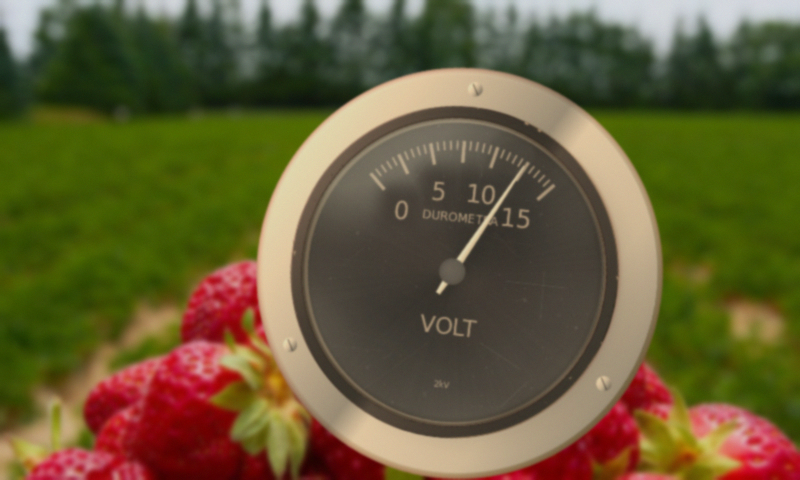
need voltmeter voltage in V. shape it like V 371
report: V 12.5
